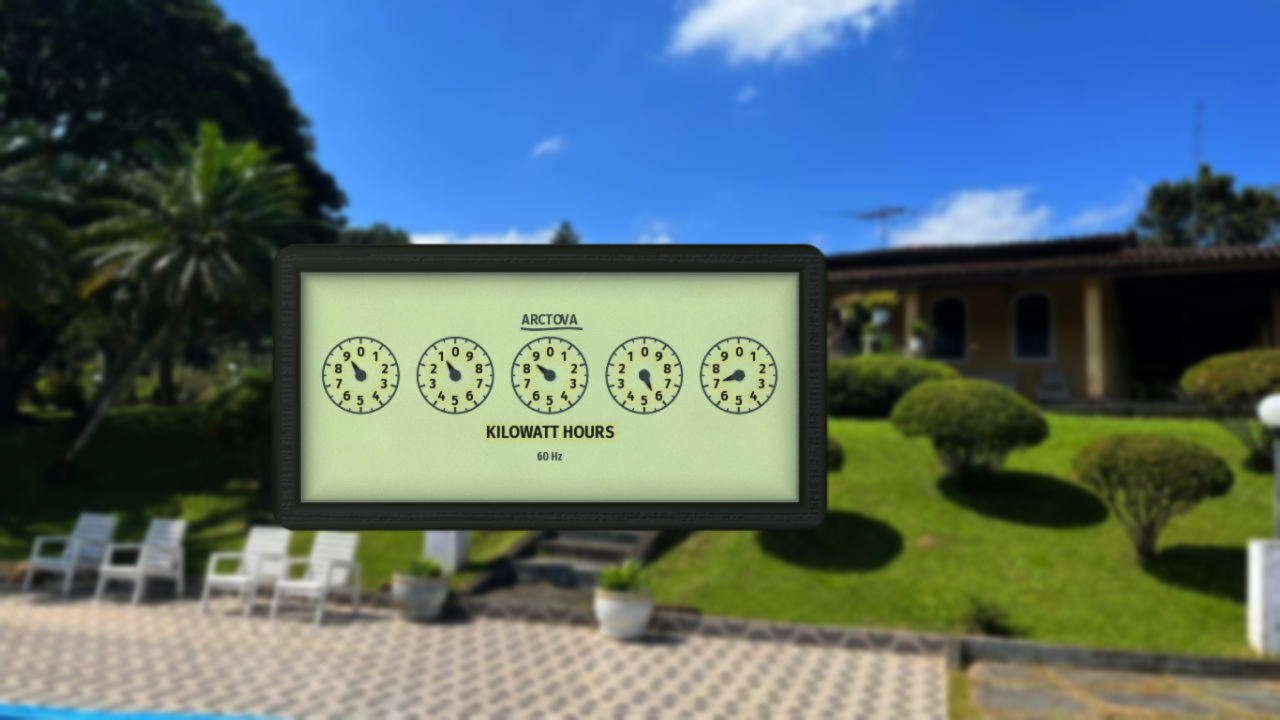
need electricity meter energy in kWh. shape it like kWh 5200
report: kWh 90857
